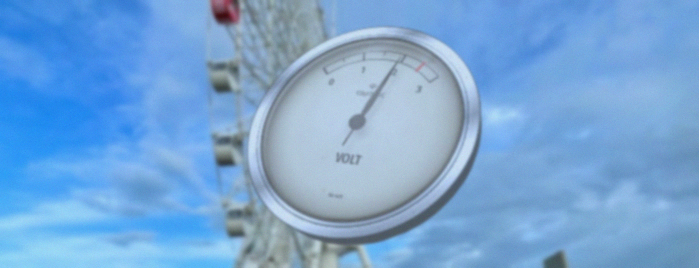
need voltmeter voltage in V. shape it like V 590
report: V 2
